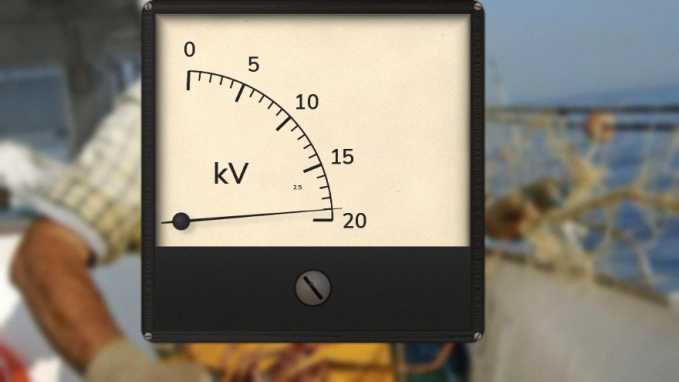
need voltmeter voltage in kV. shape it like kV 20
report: kV 19
